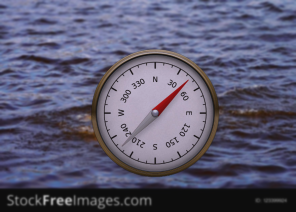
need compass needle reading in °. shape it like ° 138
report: ° 45
